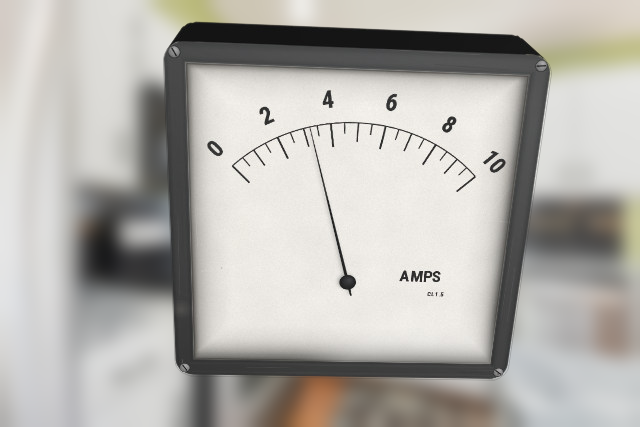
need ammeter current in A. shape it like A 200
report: A 3.25
